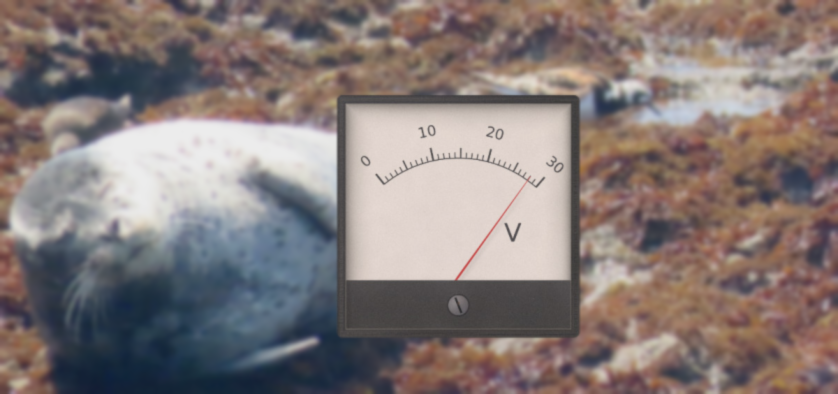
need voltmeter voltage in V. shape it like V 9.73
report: V 28
